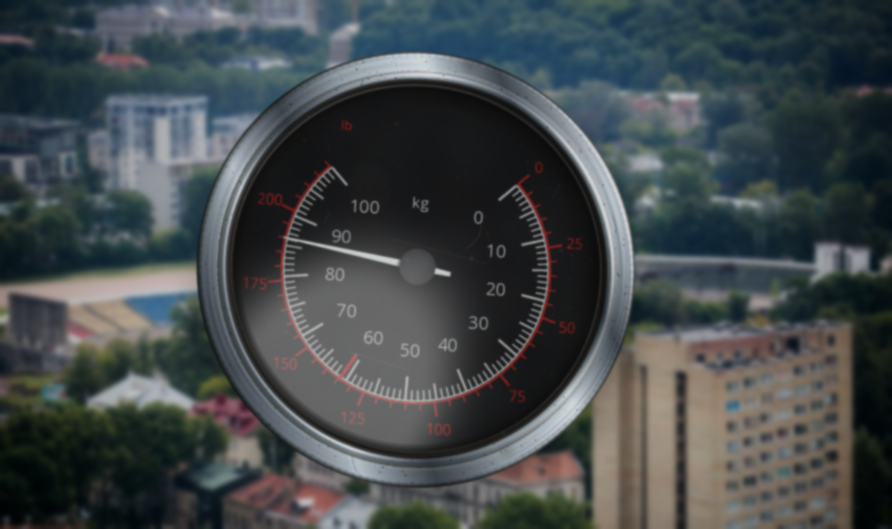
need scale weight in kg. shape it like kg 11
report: kg 86
